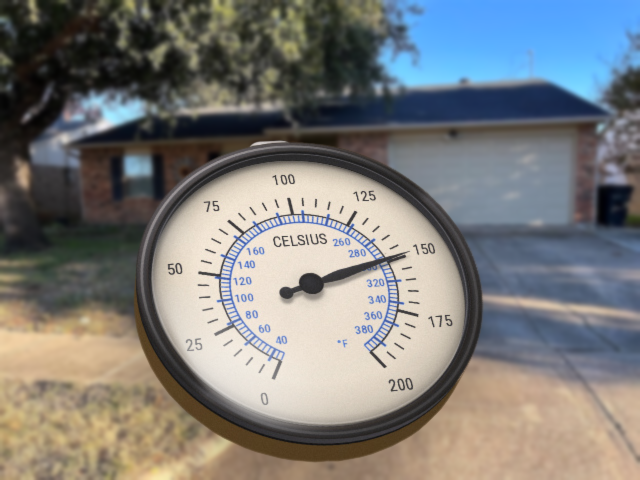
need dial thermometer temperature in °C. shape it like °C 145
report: °C 150
